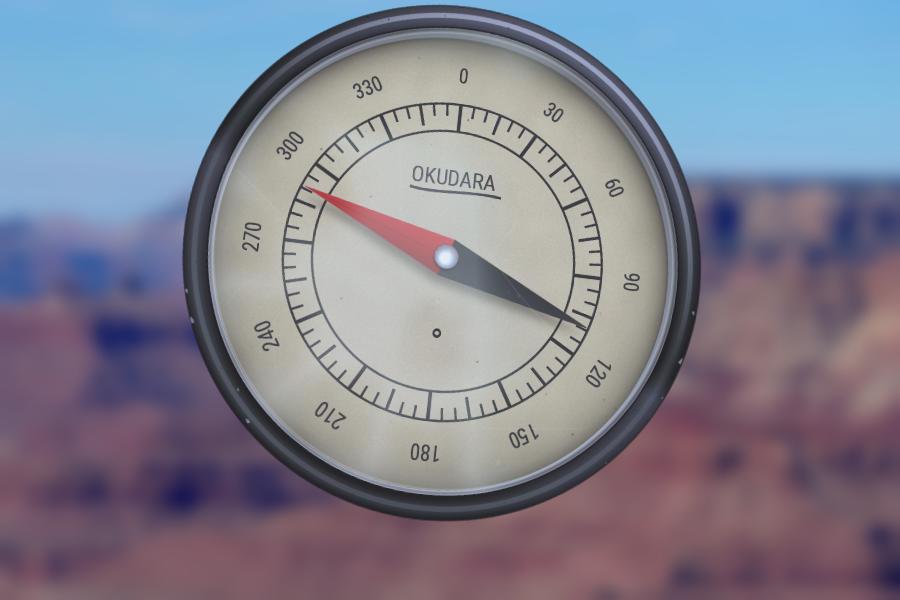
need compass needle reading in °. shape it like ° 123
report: ° 290
